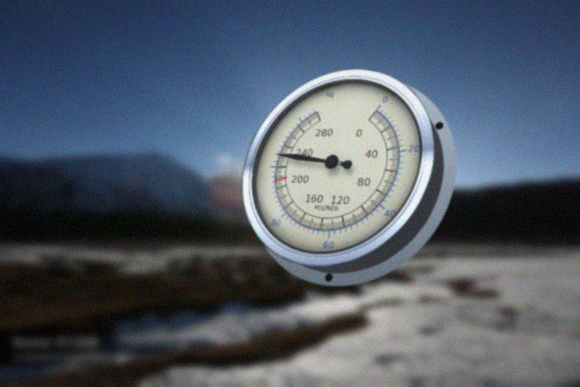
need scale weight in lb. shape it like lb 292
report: lb 230
